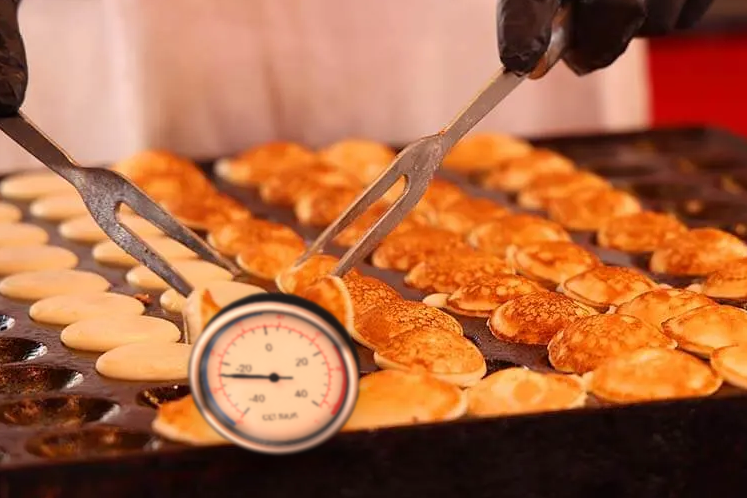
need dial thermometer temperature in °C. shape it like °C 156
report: °C -24
